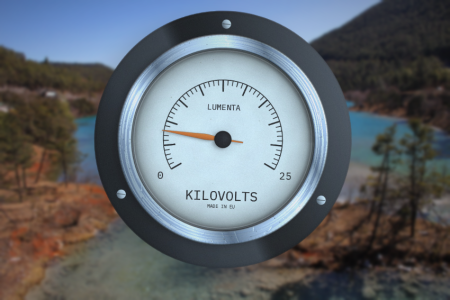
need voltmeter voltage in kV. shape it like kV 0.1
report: kV 4
